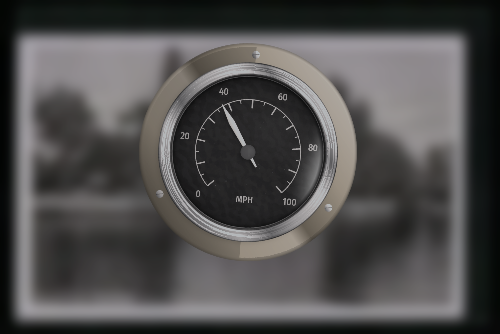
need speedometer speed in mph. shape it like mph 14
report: mph 37.5
